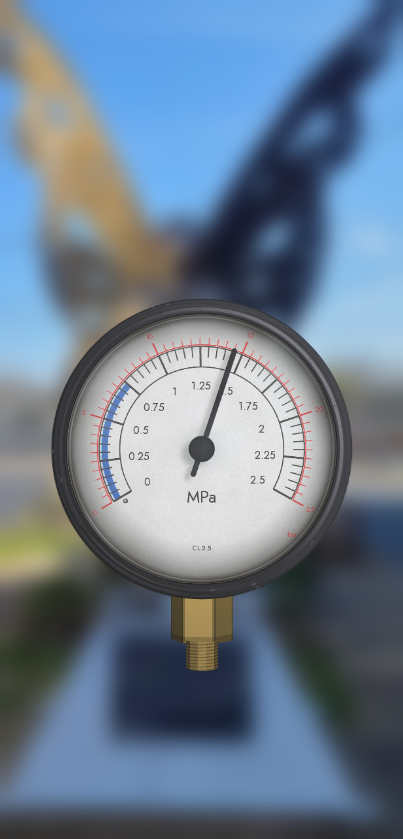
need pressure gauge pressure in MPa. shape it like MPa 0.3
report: MPa 1.45
